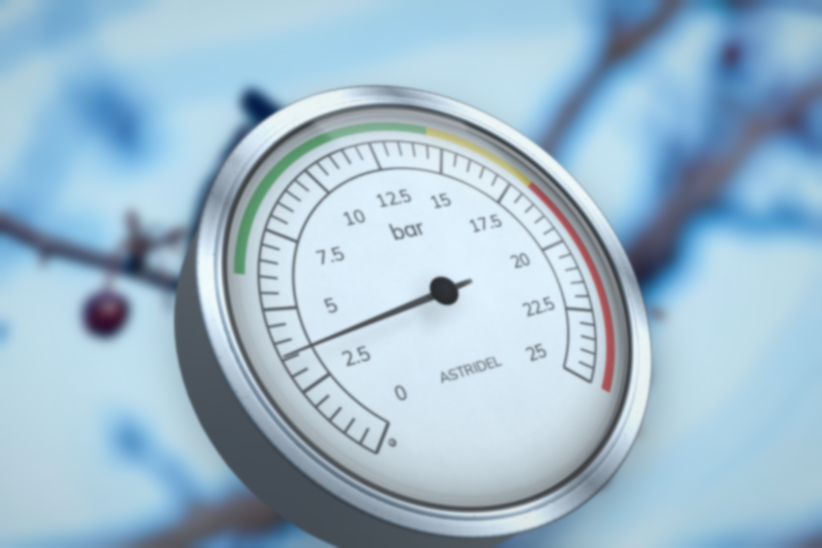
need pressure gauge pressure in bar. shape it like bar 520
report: bar 3.5
